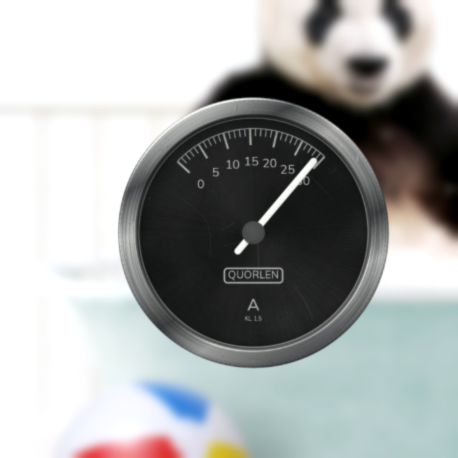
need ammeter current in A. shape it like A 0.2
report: A 29
